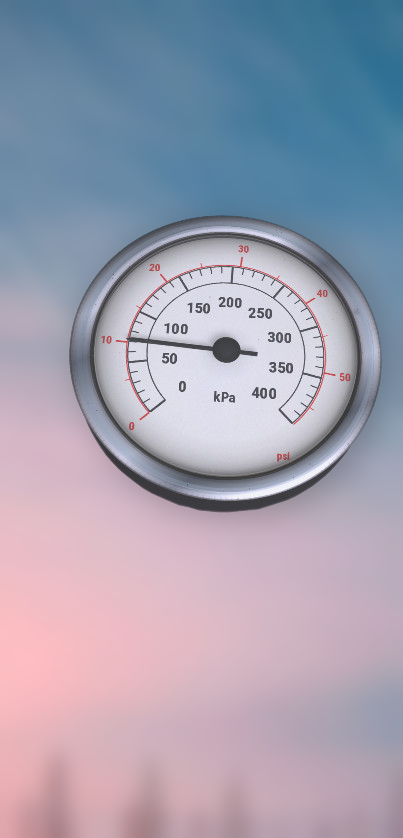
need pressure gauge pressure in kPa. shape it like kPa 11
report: kPa 70
